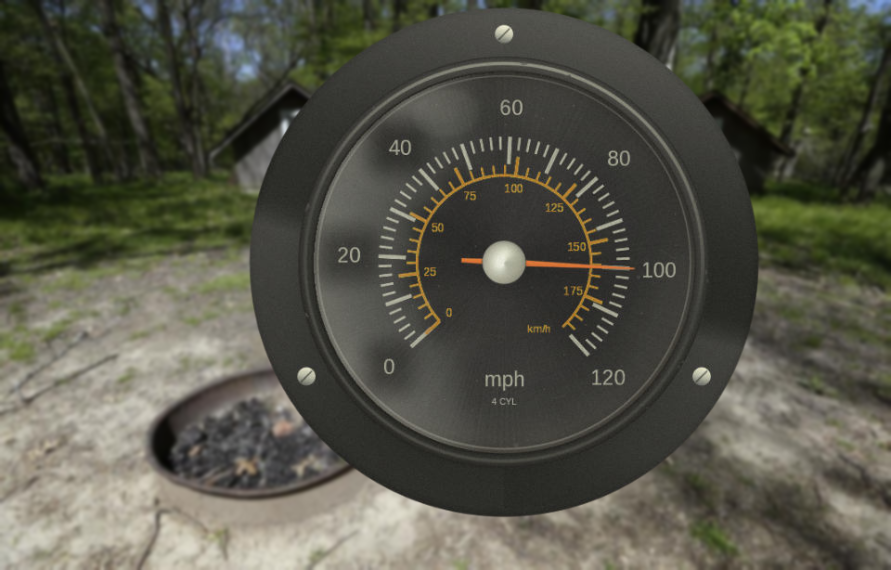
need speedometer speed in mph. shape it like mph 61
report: mph 100
